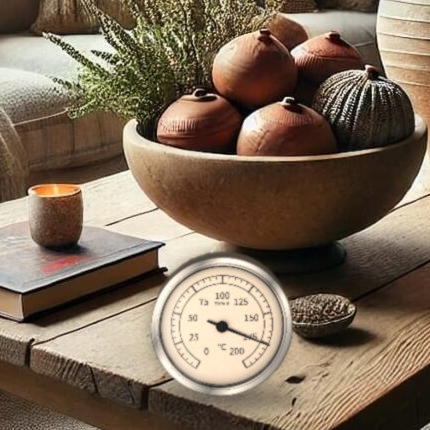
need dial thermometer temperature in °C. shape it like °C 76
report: °C 175
